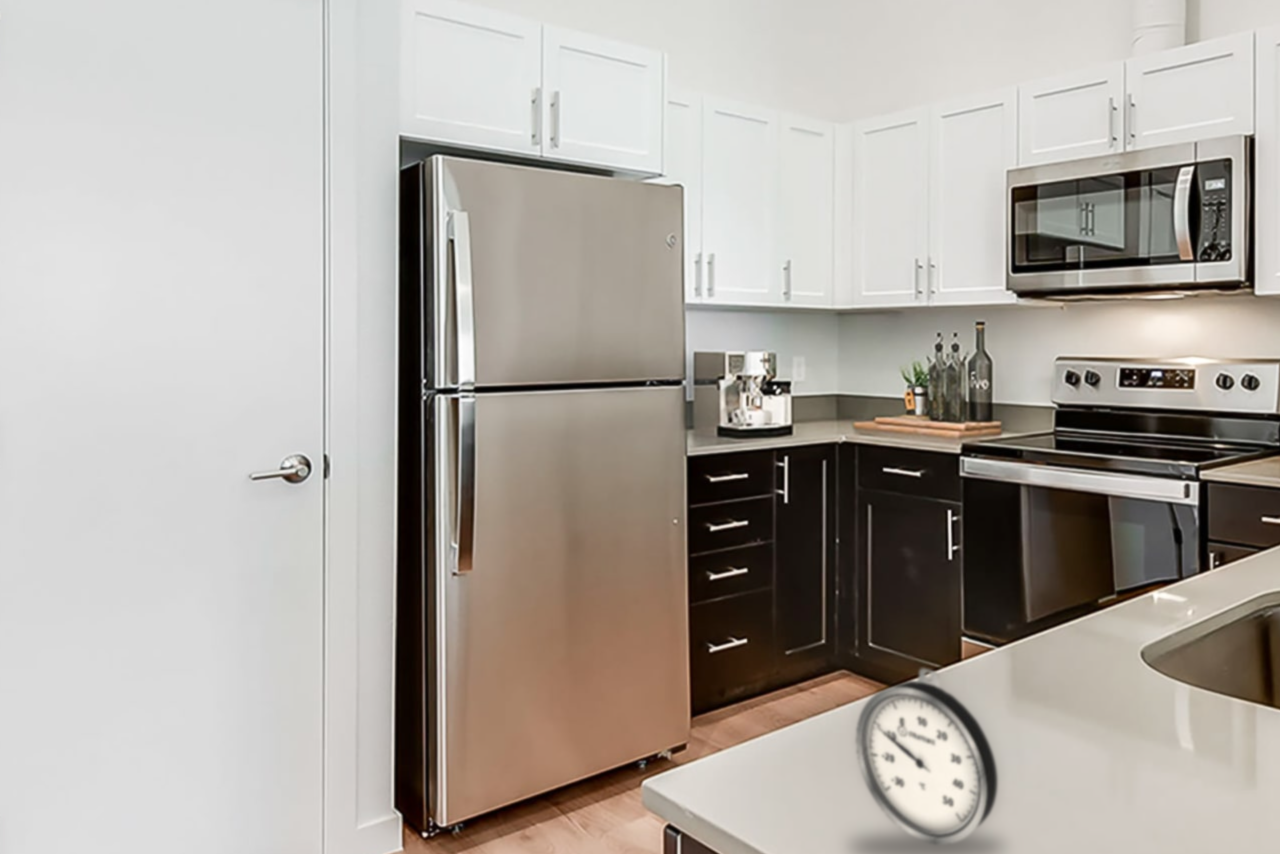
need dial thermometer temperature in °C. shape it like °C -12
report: °C -10
